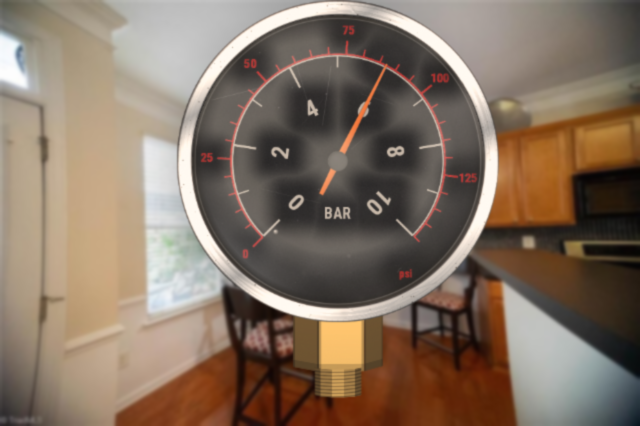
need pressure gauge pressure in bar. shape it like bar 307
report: bar 6
